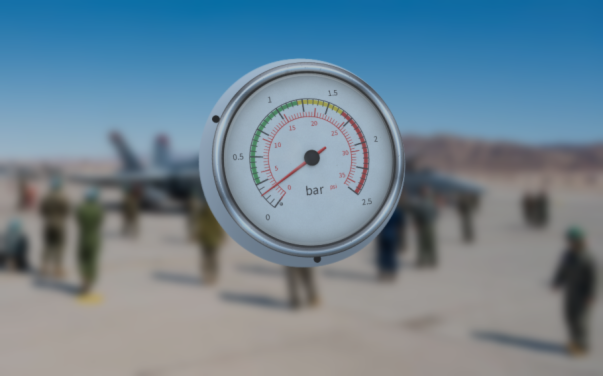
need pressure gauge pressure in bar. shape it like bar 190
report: bar 0.15
